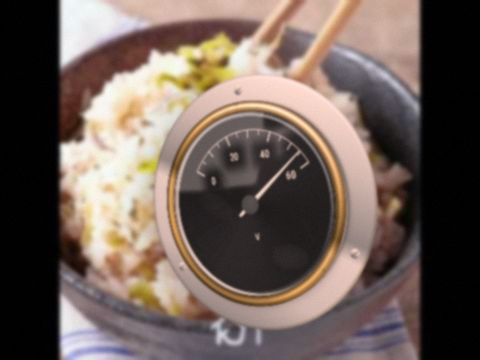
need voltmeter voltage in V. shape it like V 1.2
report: V 55
